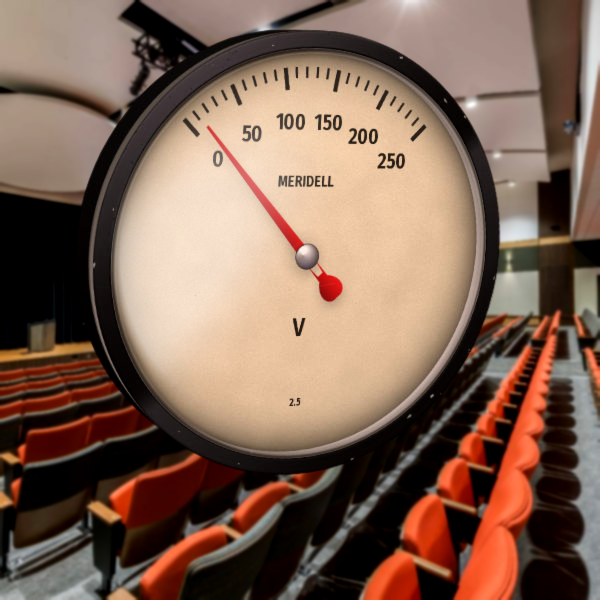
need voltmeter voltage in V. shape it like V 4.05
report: V 10
